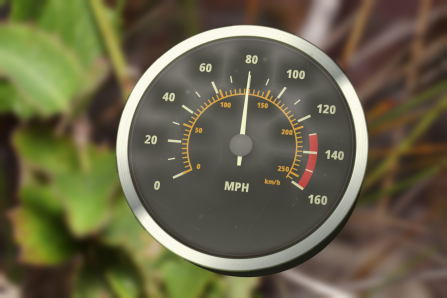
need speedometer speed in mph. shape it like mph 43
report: mph 80
